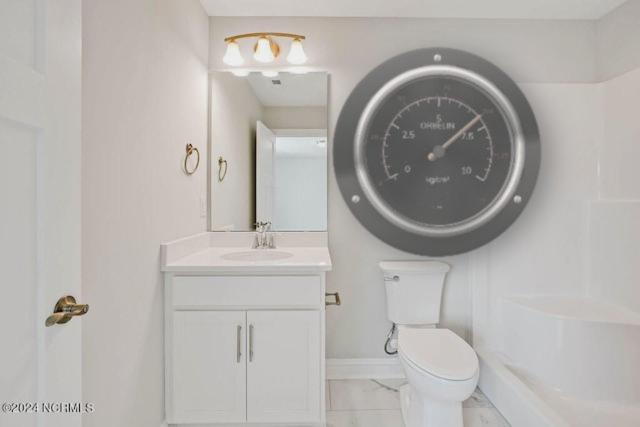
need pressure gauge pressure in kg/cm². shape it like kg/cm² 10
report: kg/cm² 7
